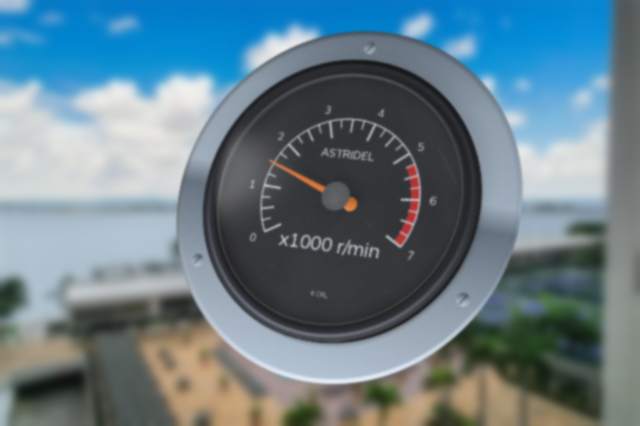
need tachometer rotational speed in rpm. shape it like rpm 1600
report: rpm 1500
